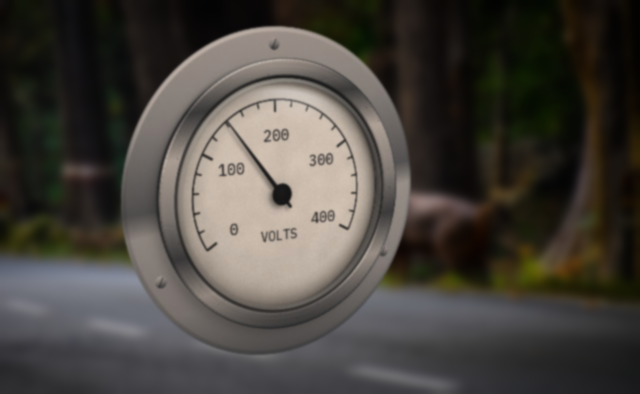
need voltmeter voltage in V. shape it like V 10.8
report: V 140
